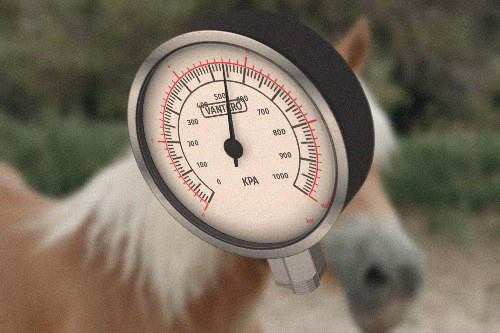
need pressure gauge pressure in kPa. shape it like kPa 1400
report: kPa 550
